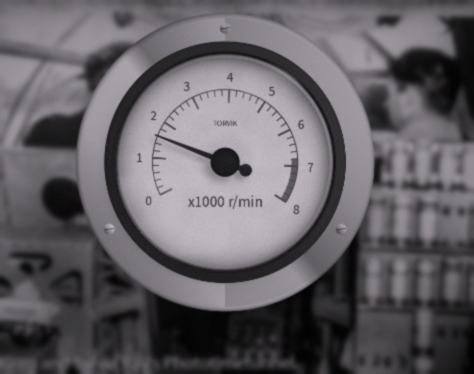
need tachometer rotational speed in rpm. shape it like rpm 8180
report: rpm 1600
